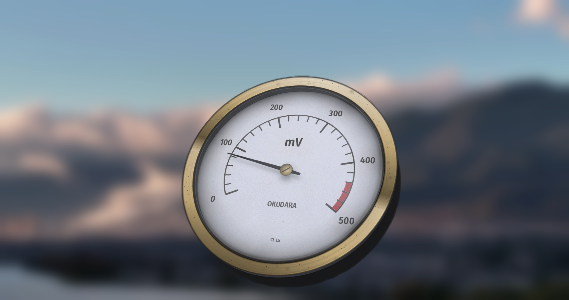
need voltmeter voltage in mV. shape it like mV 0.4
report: mV 80
